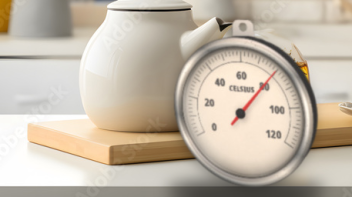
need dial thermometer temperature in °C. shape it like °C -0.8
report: °C 80
